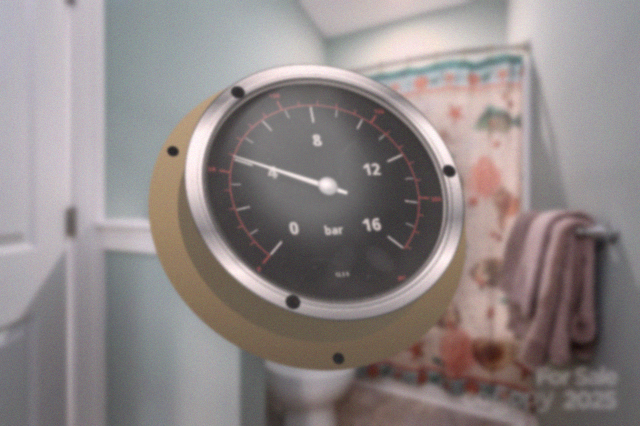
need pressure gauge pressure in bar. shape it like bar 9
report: bar 4
